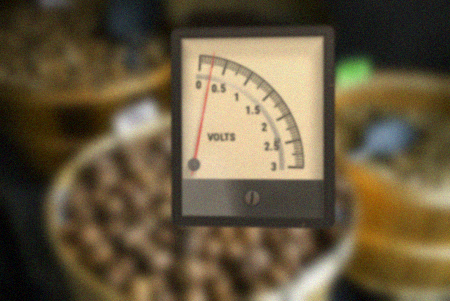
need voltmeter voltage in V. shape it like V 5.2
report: V 0.25
